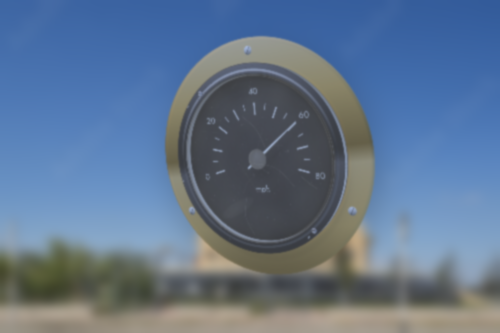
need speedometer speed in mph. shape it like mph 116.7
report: mph 60
